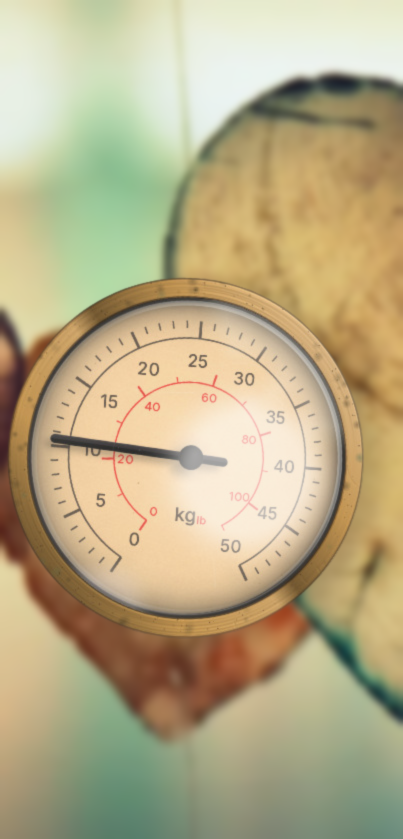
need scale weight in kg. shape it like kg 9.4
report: kg 10.5
